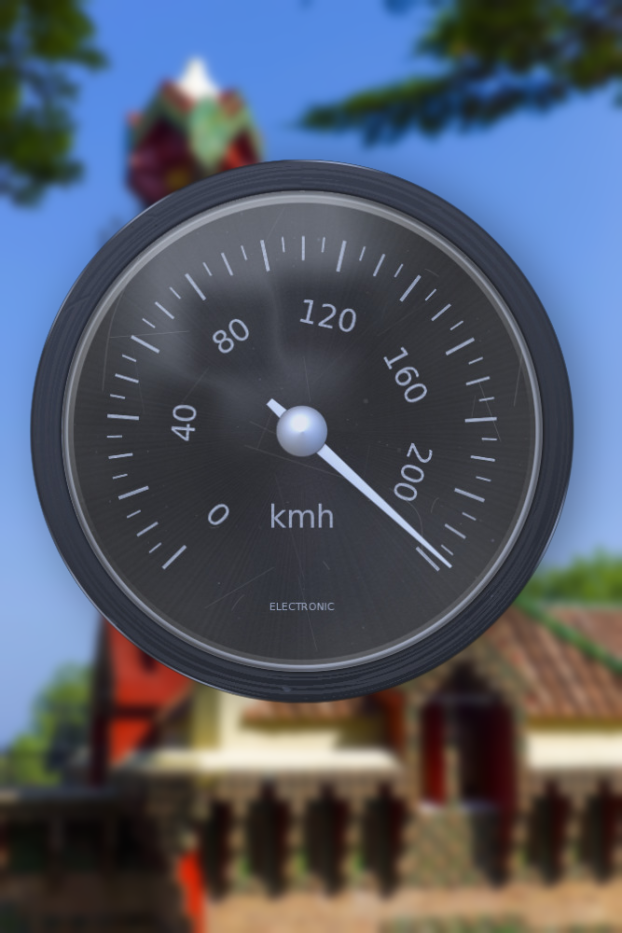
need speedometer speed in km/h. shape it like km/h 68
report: km/h 217.5
